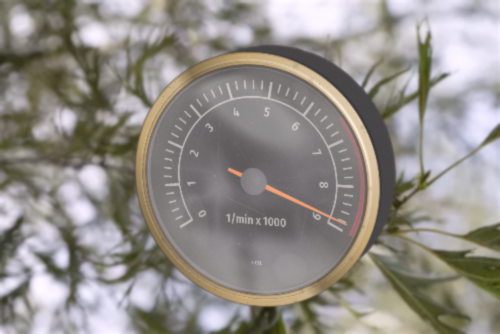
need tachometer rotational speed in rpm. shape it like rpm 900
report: rpm 8800
